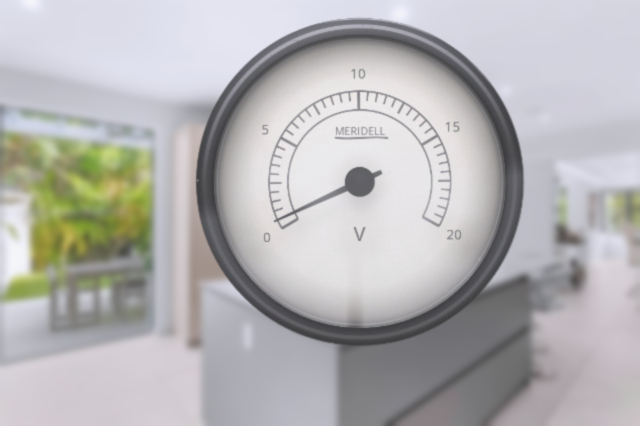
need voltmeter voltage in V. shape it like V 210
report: V 0.5
